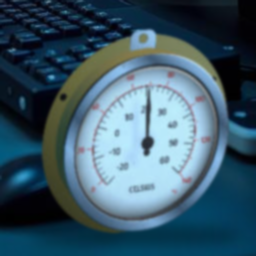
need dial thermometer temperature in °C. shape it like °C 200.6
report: °C 20
